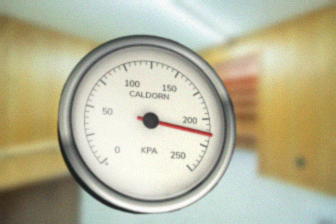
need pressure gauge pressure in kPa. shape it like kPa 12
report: kPa 215
